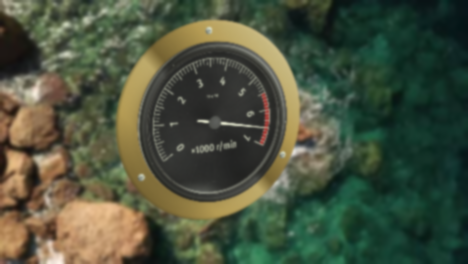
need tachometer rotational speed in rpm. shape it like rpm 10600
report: rpm 6500
